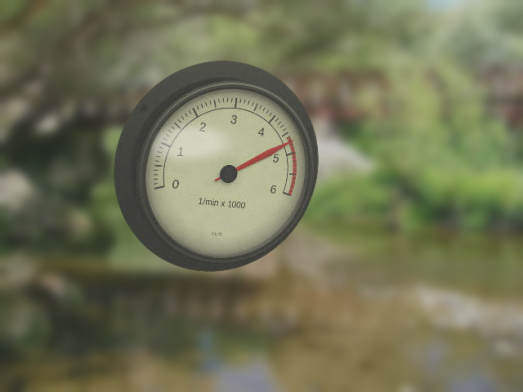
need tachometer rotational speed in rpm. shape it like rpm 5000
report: rpm 4700
